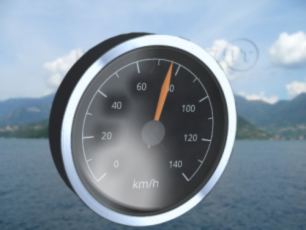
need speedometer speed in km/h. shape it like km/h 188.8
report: km/h 75
